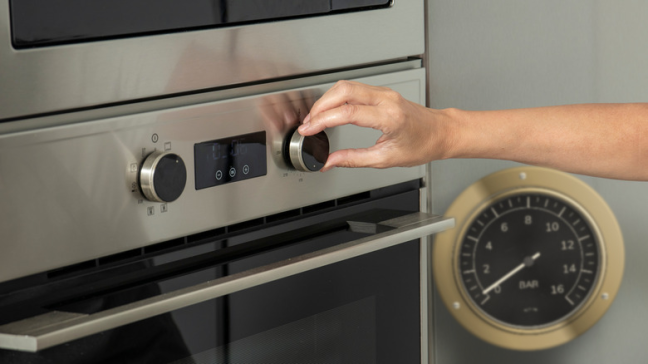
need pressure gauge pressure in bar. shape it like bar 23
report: bar 0.5
